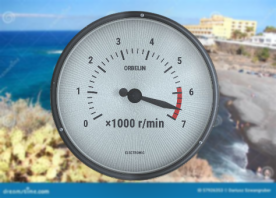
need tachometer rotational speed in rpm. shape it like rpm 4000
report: rpm 6600
